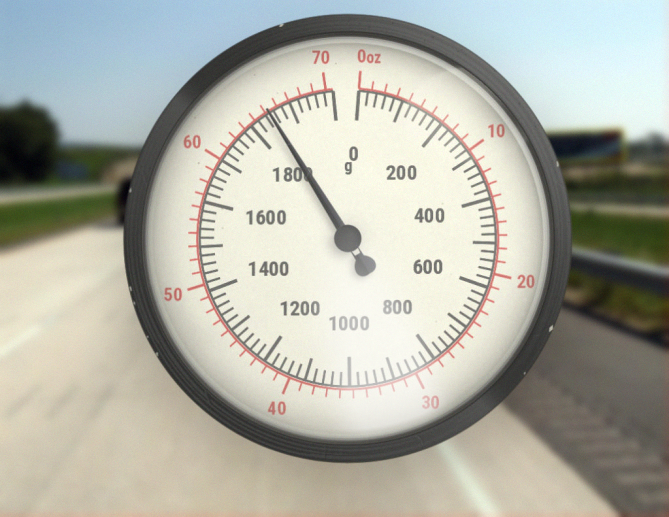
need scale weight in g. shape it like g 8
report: g 1850
